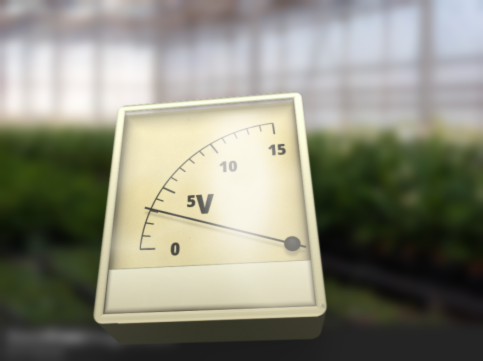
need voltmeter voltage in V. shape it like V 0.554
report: V 3
